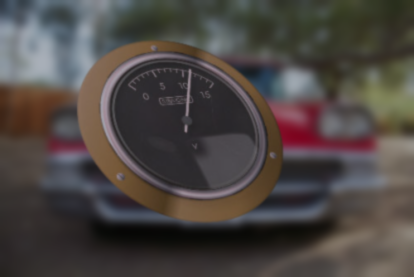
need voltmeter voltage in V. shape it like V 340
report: V 11
